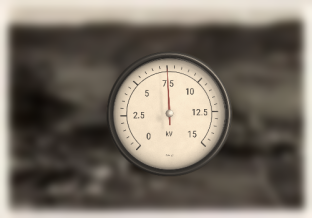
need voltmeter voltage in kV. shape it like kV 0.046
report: kV 7.5
